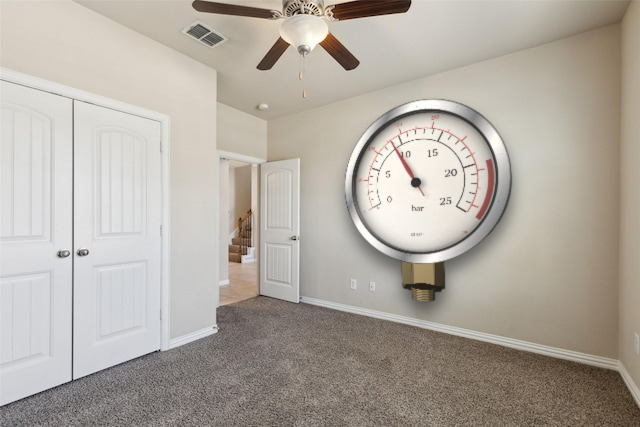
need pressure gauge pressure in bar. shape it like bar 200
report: bar 9
